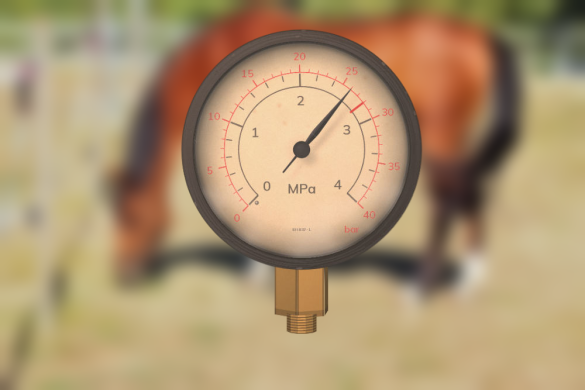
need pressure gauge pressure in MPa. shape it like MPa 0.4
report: MPa 2.6
